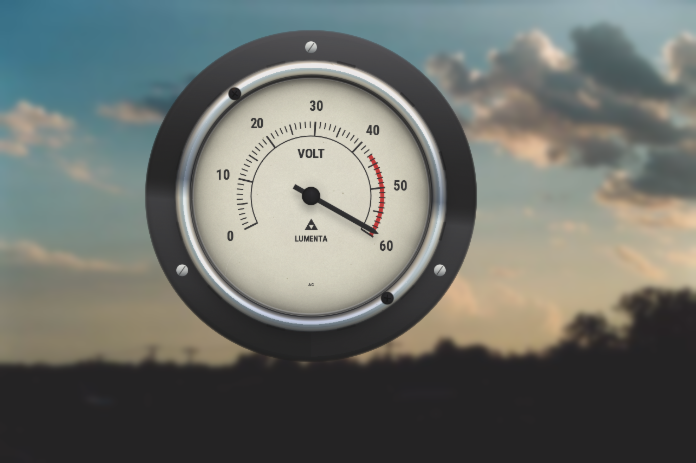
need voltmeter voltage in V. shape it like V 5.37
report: V 59
